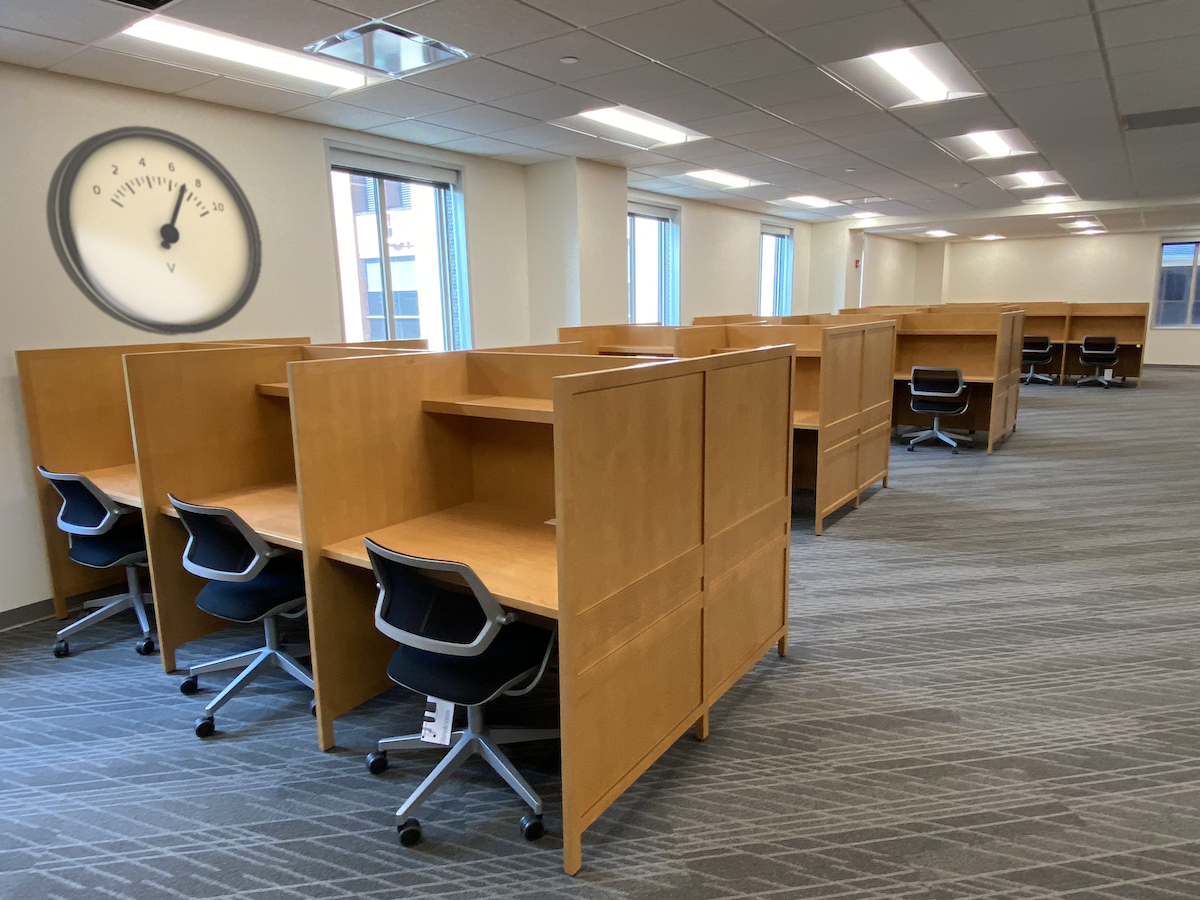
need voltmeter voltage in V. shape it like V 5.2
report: V 7
